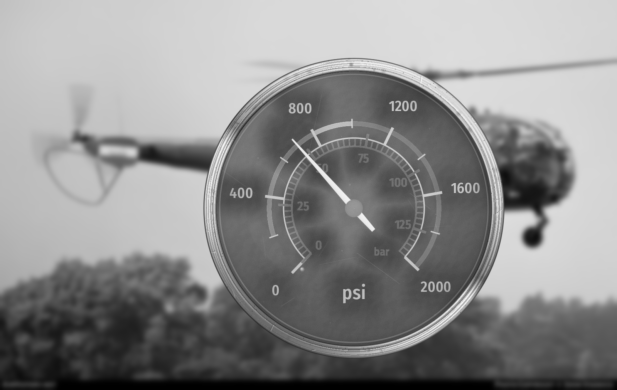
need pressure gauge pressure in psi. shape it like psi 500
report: psi 700
